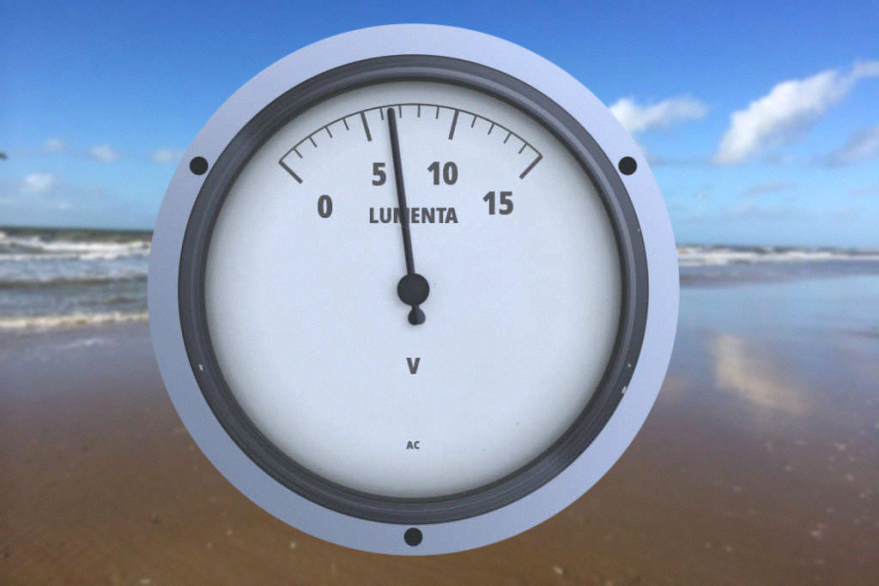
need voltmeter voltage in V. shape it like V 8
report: V 6.5
